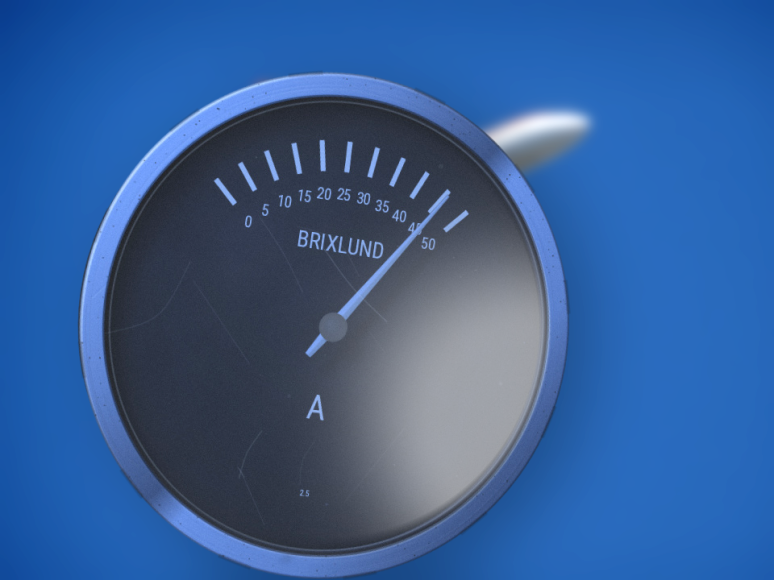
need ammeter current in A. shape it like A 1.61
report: A 45
